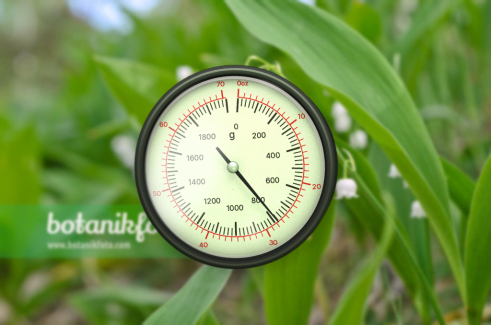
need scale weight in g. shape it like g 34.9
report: g 780
